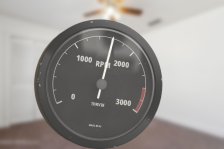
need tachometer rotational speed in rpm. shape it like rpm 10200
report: rpm 1600
